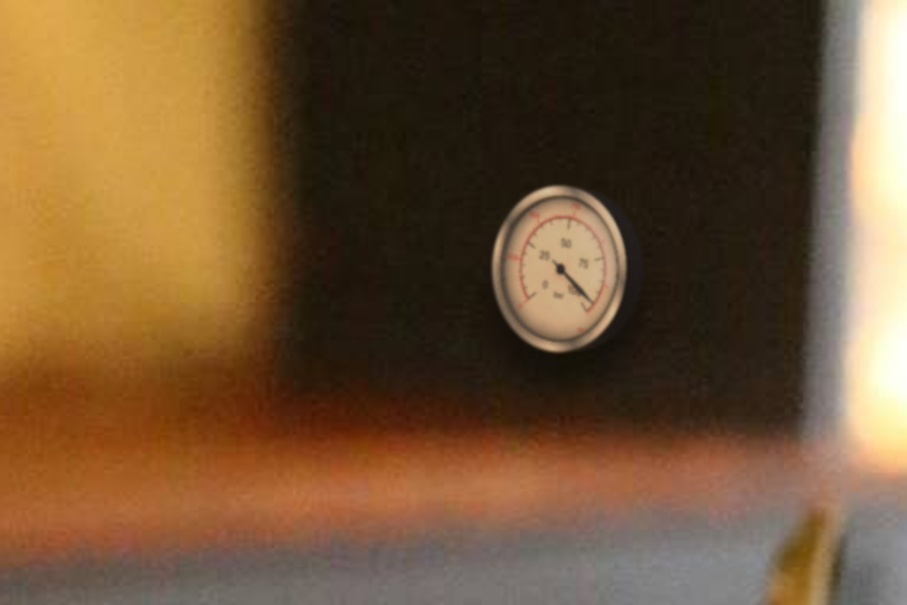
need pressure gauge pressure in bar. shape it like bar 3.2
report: bar 95
